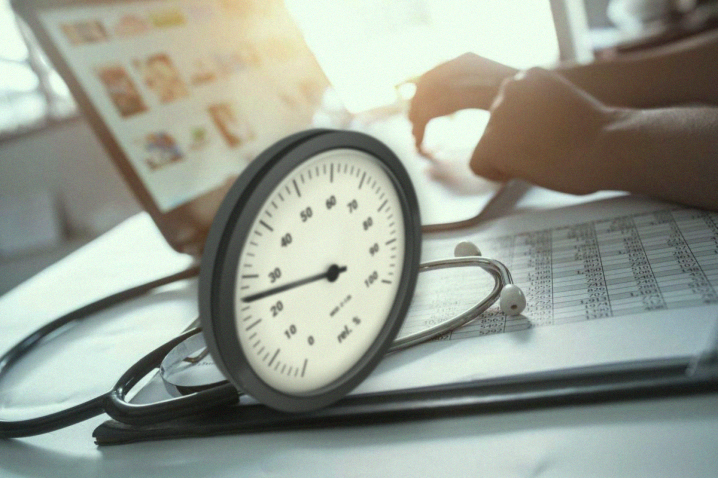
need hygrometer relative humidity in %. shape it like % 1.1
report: % 26
